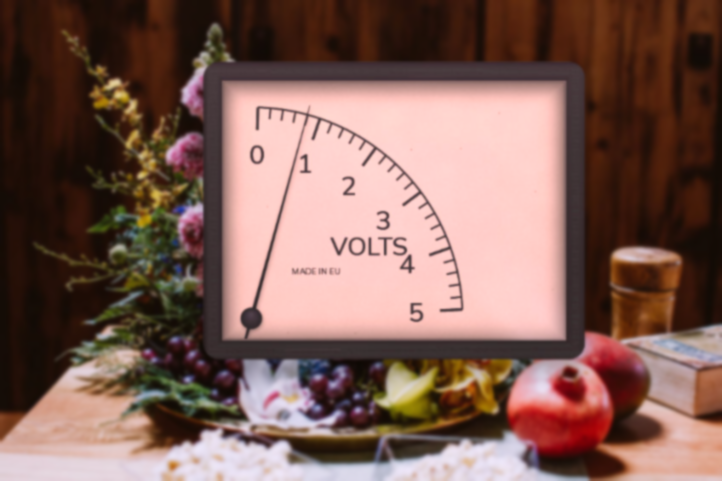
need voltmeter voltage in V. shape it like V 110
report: V 0.8
